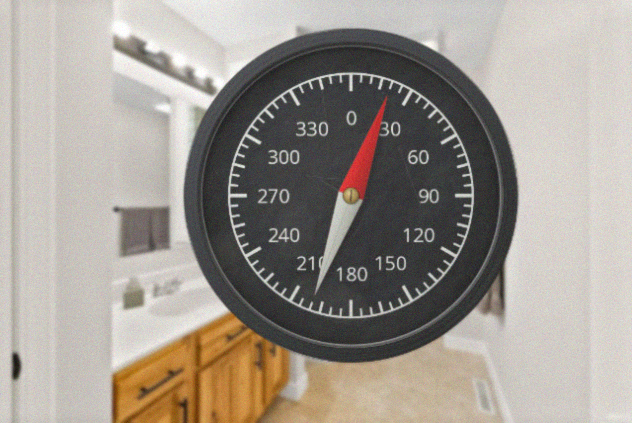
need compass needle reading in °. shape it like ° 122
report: ° 20
